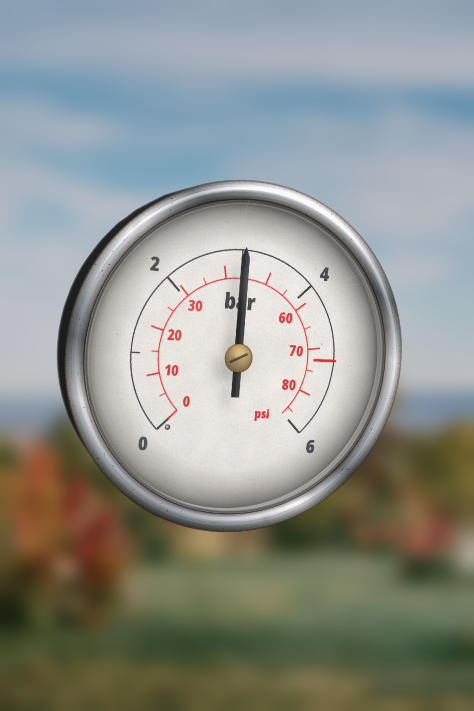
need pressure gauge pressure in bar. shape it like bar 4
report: bar 3
